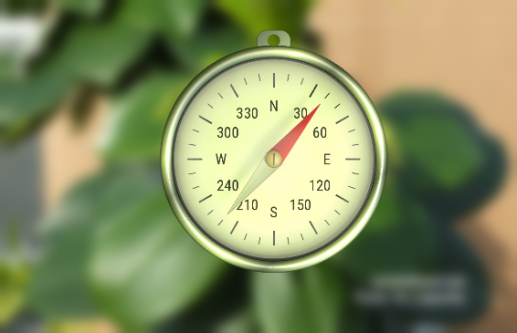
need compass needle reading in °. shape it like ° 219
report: ° 40
